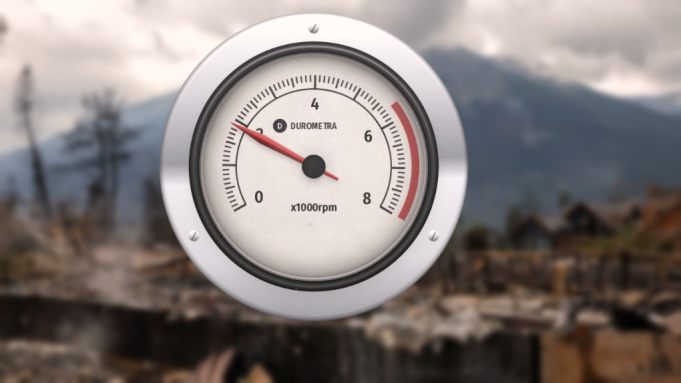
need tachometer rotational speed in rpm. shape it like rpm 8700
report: rpm 1900
